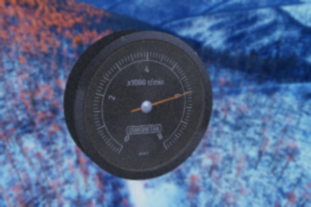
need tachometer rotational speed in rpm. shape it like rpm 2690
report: rpm 6000
